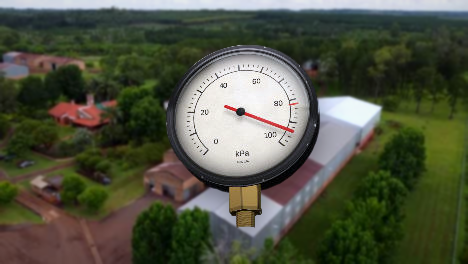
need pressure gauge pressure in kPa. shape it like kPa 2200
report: kPa 94
